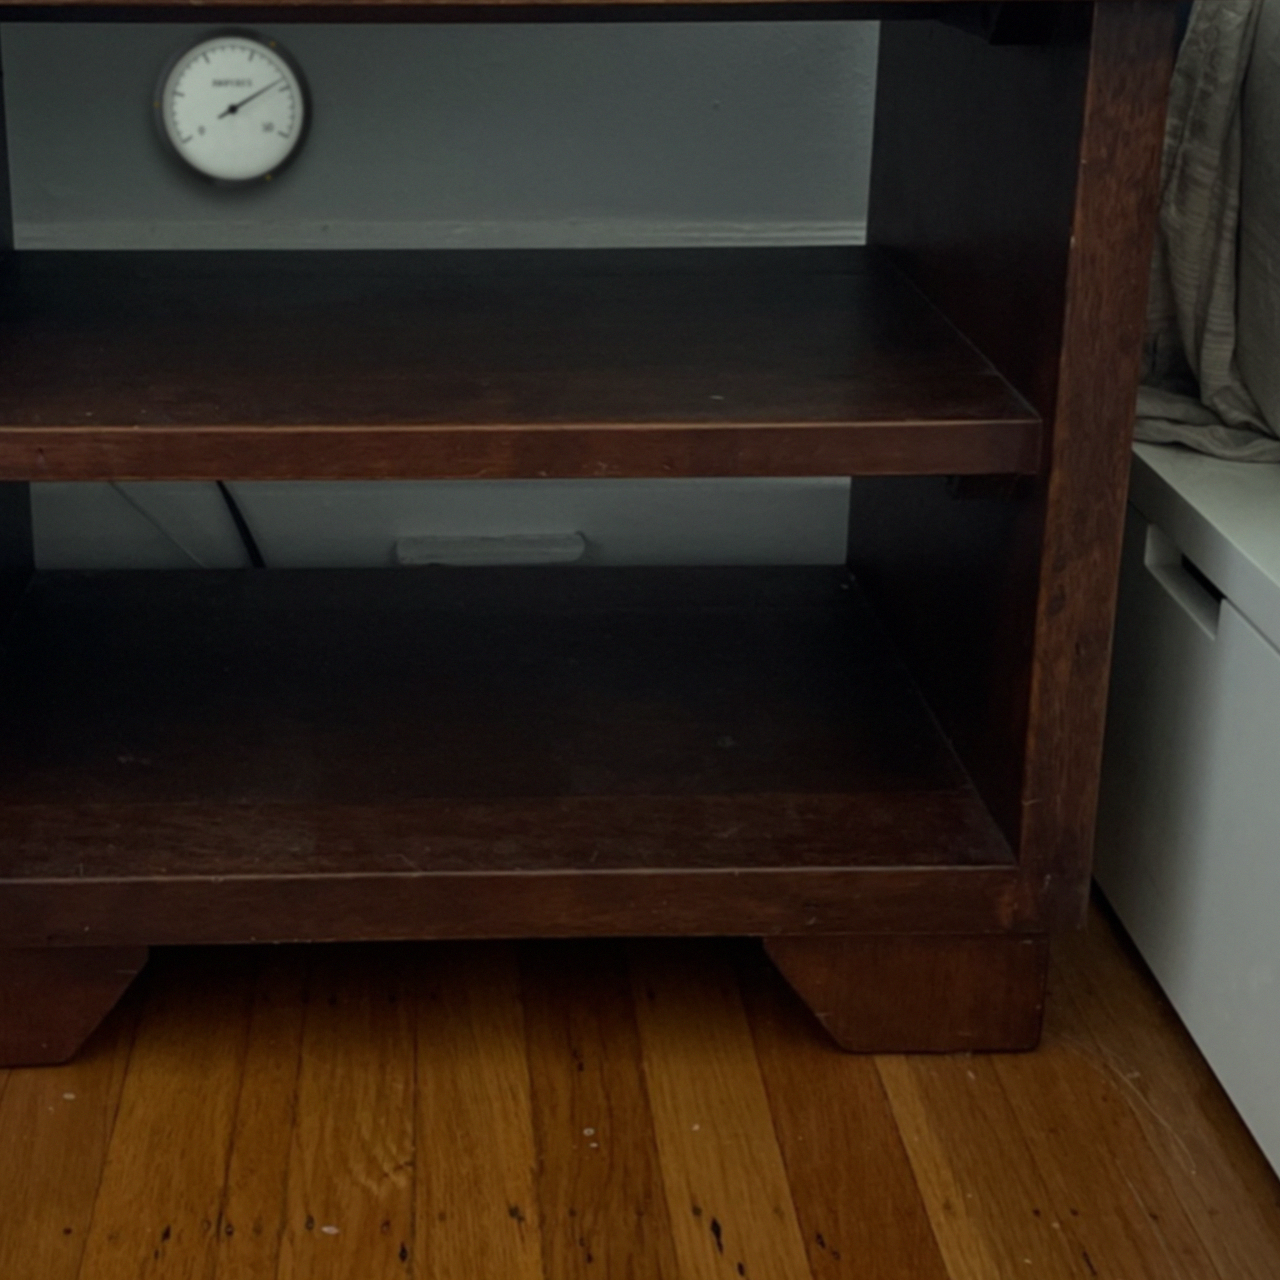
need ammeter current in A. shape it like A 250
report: A 38
